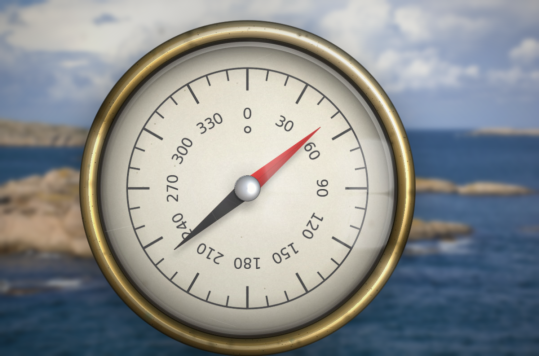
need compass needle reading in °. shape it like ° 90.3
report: ° 50
